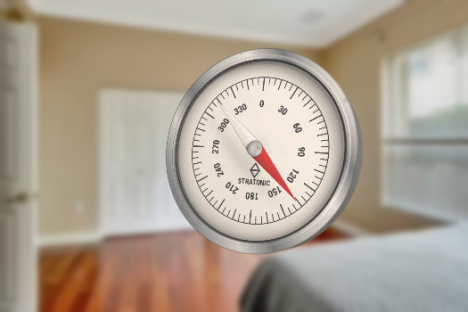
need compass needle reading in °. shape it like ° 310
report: ° 135
